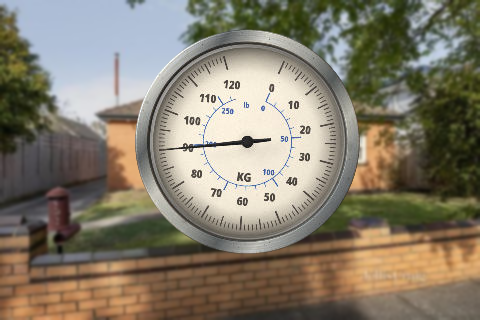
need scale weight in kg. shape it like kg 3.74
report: kg 90
